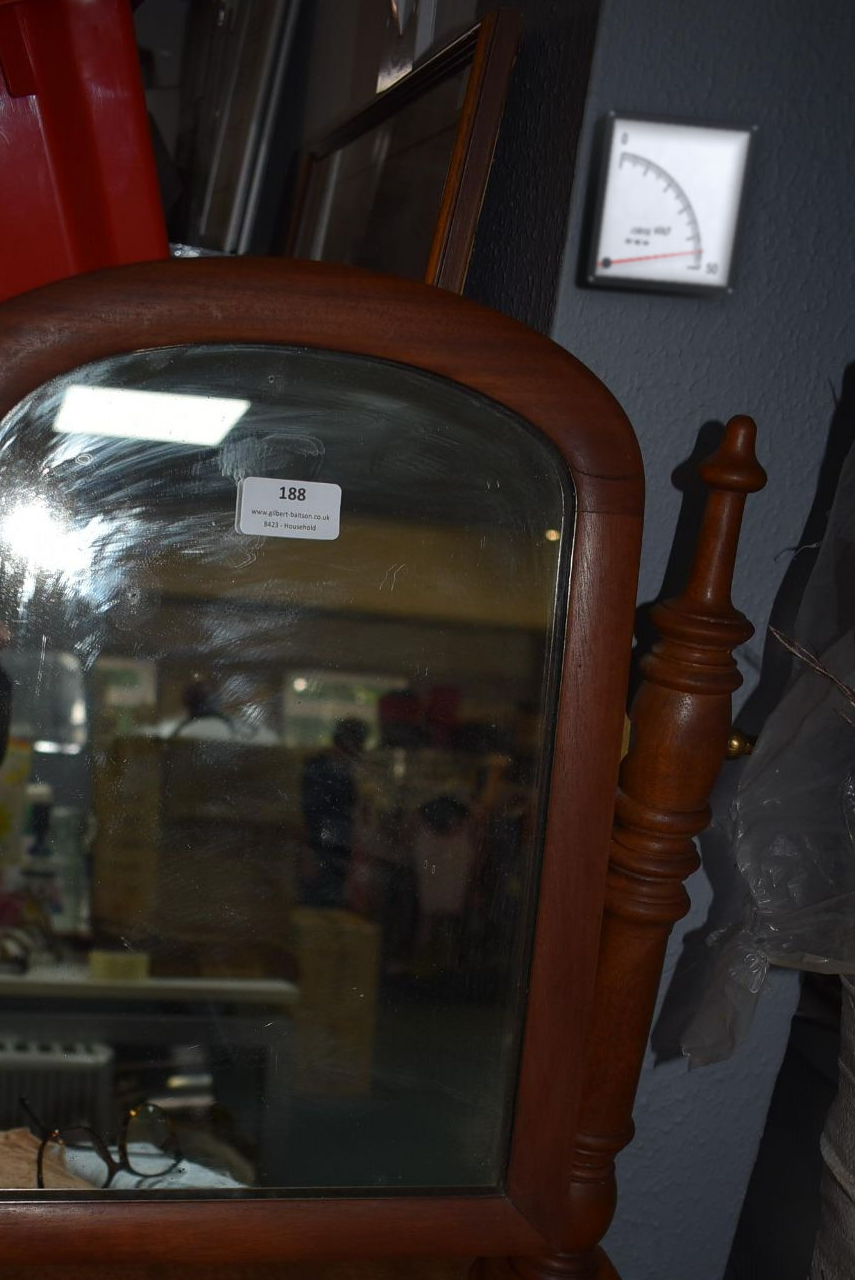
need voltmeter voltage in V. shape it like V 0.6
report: V 45
